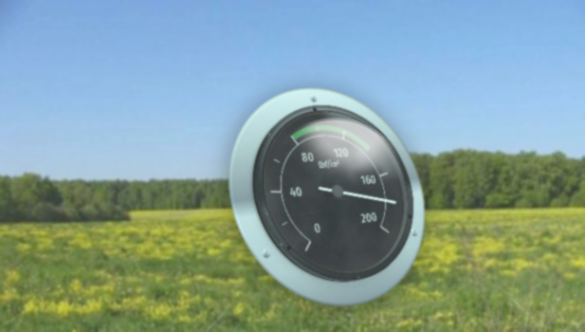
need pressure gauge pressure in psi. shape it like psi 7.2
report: psi 180
